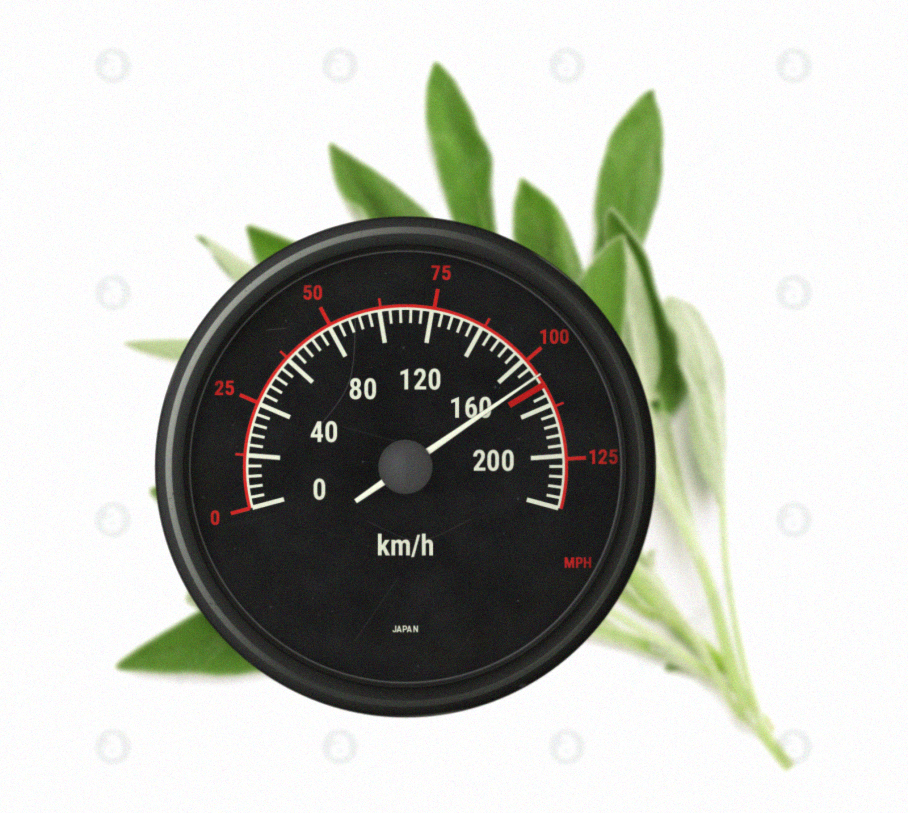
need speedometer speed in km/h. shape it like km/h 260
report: km/h 168
